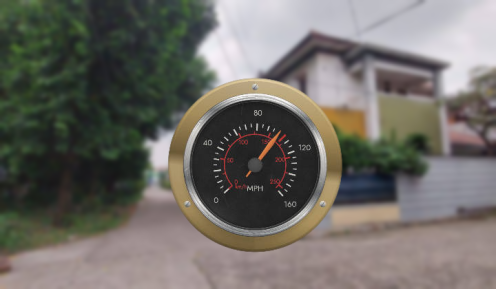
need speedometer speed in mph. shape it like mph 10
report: mph 100
